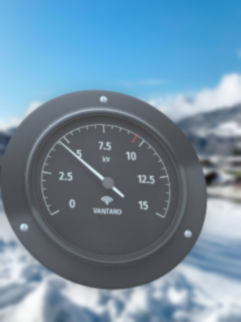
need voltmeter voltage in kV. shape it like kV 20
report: kV 4.5
